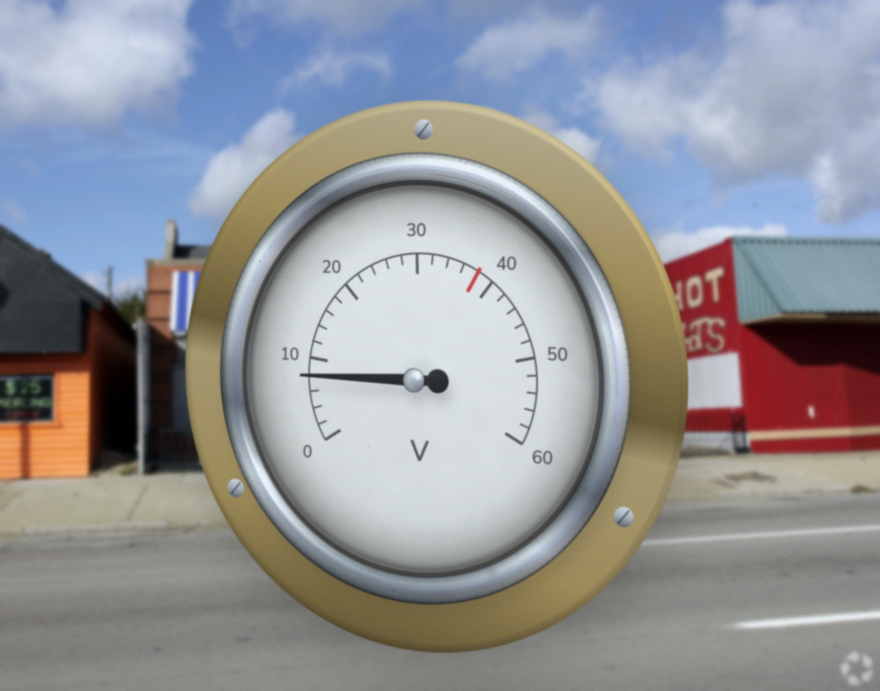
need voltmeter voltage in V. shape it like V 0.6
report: V 8
